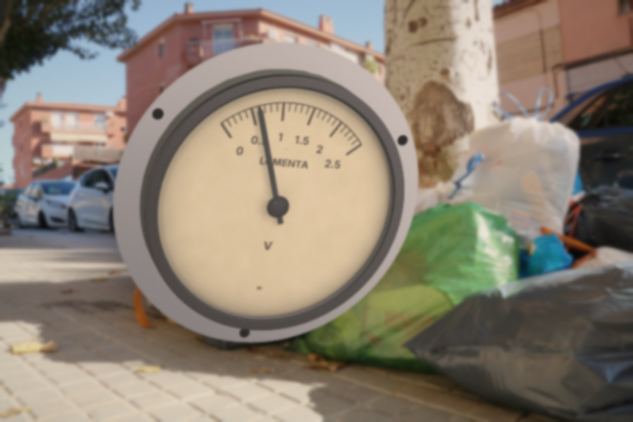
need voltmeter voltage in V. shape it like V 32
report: V 0.6
